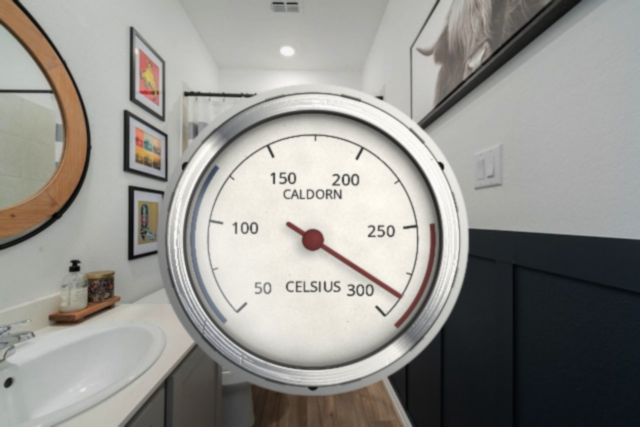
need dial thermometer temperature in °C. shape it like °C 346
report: °C 287.5
